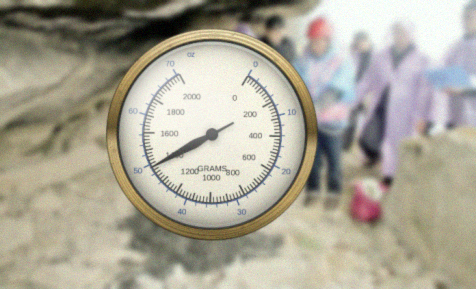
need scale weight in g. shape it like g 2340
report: g 1400
